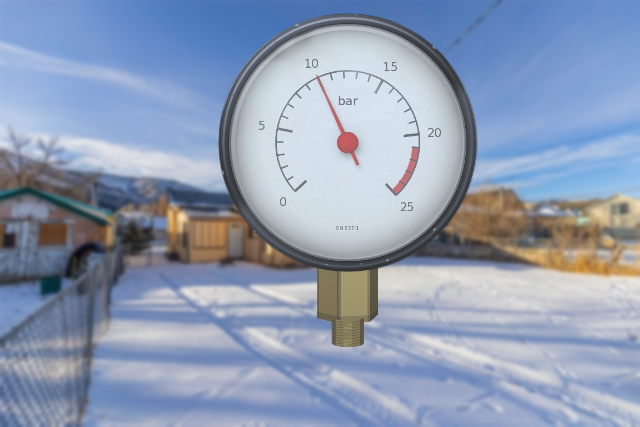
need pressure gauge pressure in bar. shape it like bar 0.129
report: bar 10
